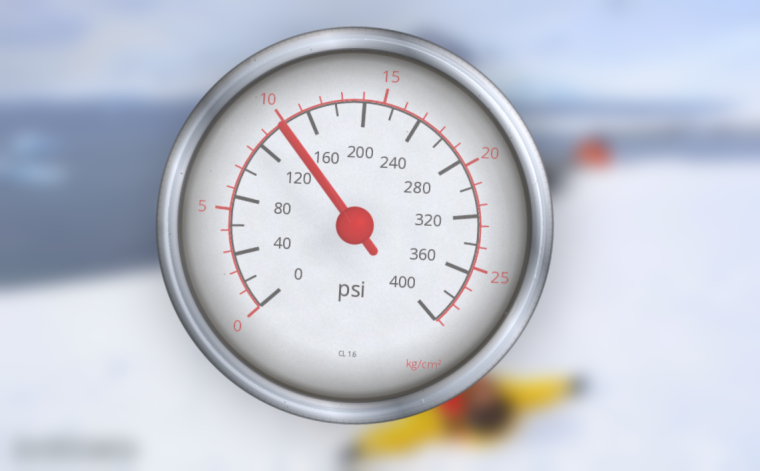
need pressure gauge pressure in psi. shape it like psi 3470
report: psi 140
